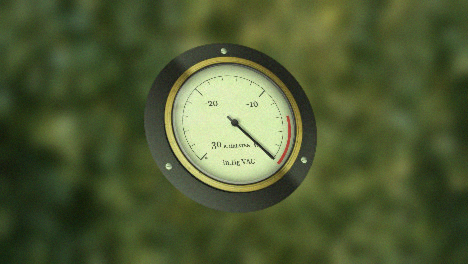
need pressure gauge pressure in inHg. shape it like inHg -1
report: inHg 0
